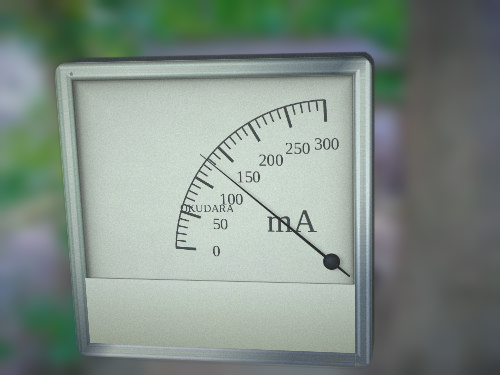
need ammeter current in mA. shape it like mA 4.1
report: mA 130
